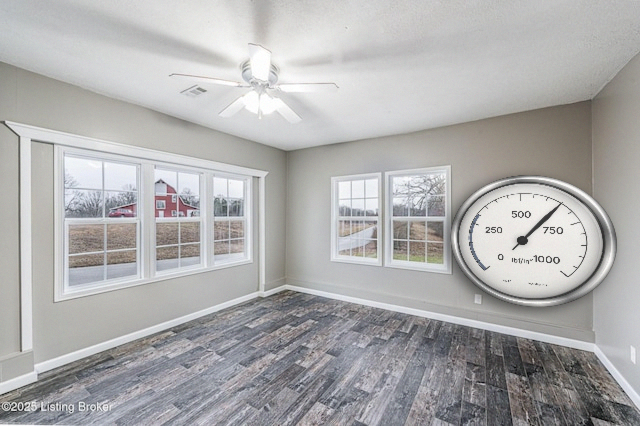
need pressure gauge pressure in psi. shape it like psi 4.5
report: psi 650
